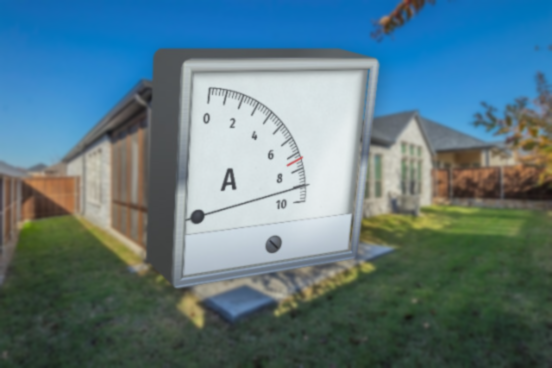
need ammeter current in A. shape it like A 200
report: A 9
